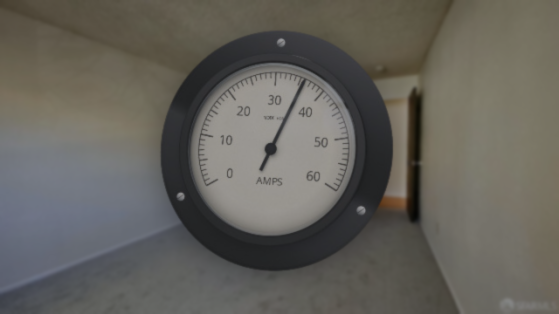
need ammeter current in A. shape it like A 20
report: A 36
